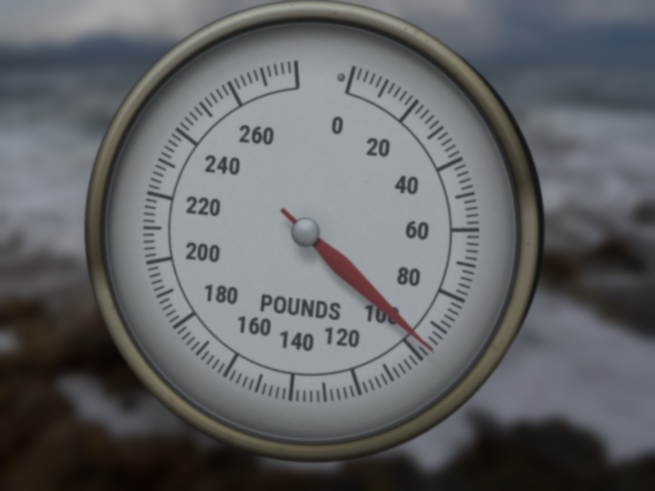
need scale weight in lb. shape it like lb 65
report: lb 96
